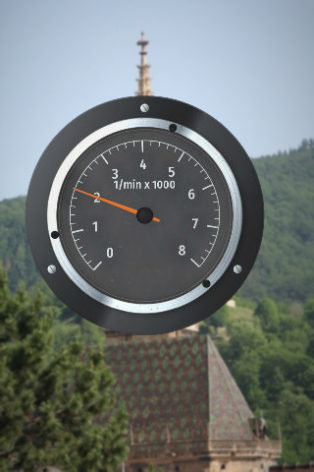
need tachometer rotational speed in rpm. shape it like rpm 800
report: rpm 2000
